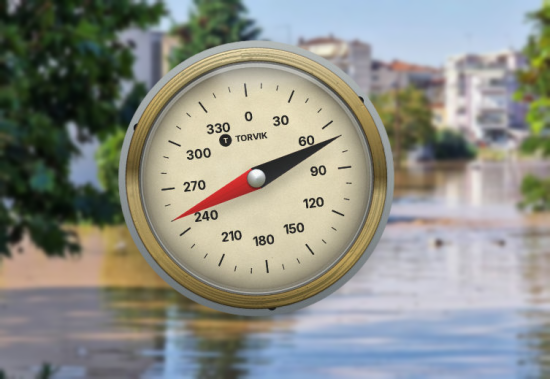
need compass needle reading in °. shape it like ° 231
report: ° 250
